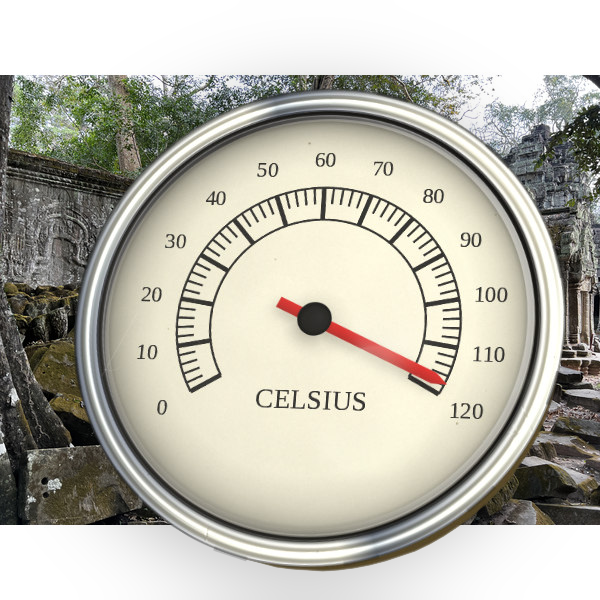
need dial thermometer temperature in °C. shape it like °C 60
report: °C 118
